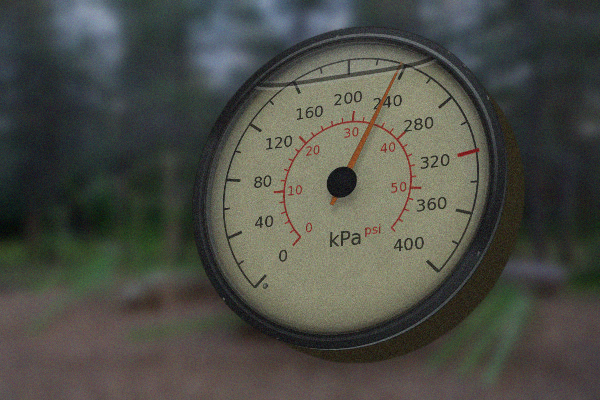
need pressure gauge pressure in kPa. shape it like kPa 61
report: kPa 240
